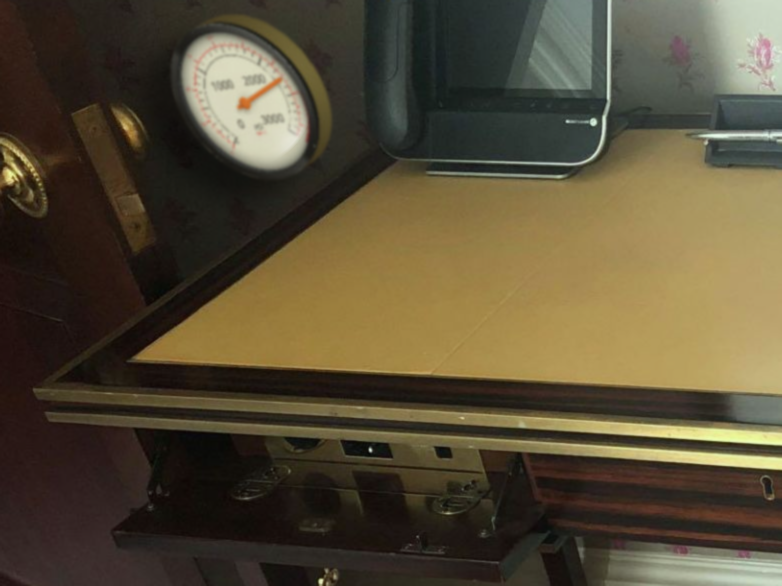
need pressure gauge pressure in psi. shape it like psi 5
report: psi 2300
